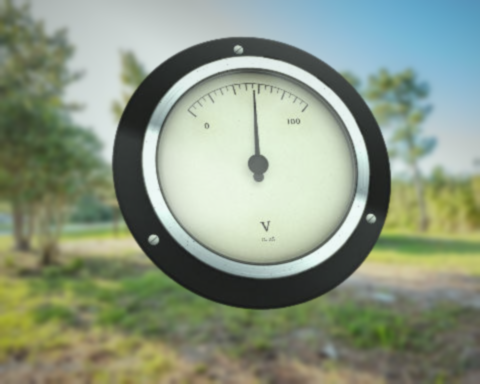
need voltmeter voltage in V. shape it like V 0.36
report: V 55
